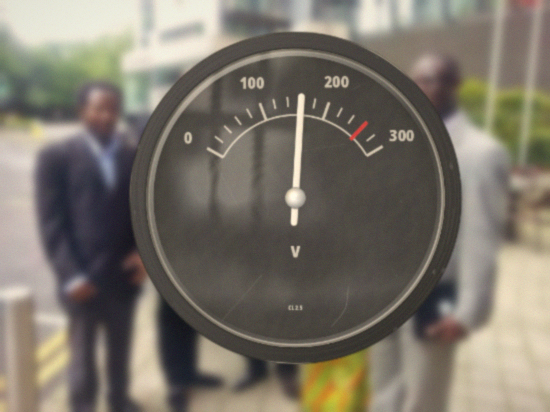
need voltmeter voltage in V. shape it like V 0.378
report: V 160
